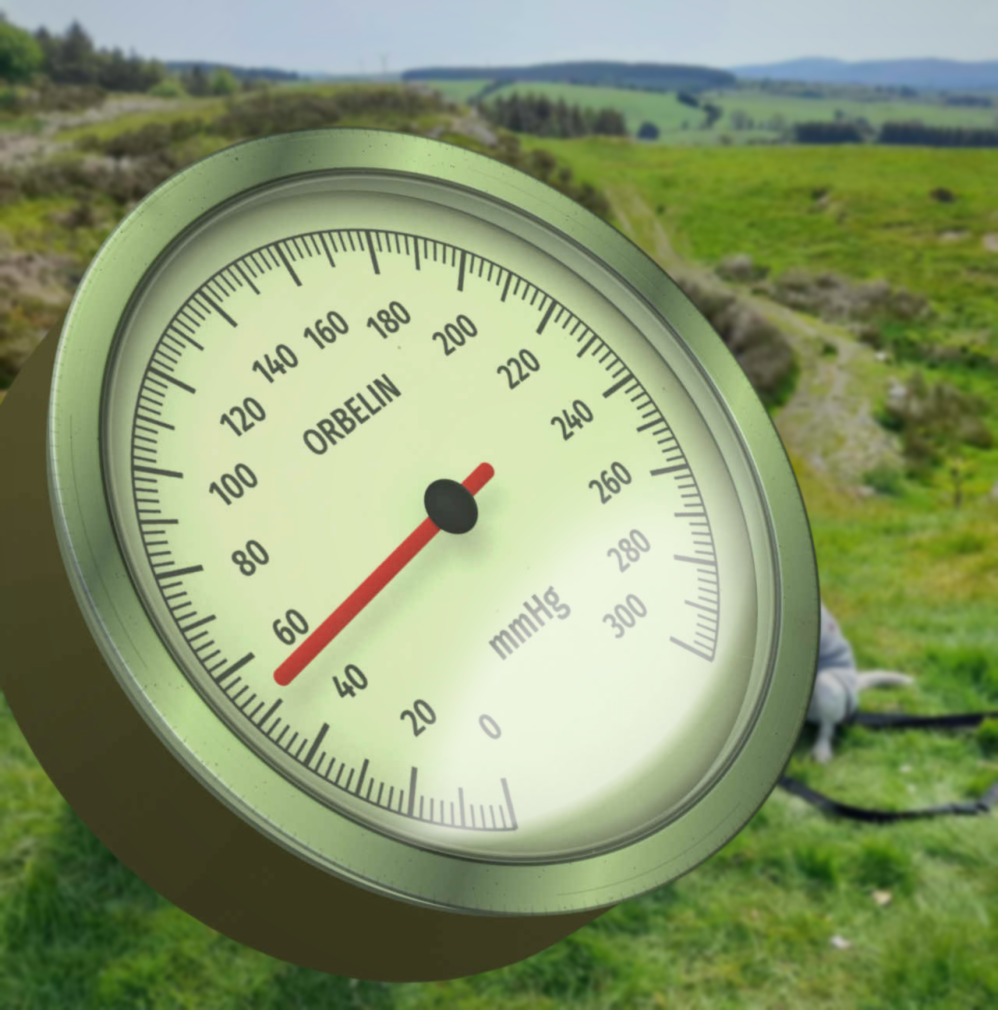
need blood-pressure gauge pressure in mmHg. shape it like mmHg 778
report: mmHg 53
